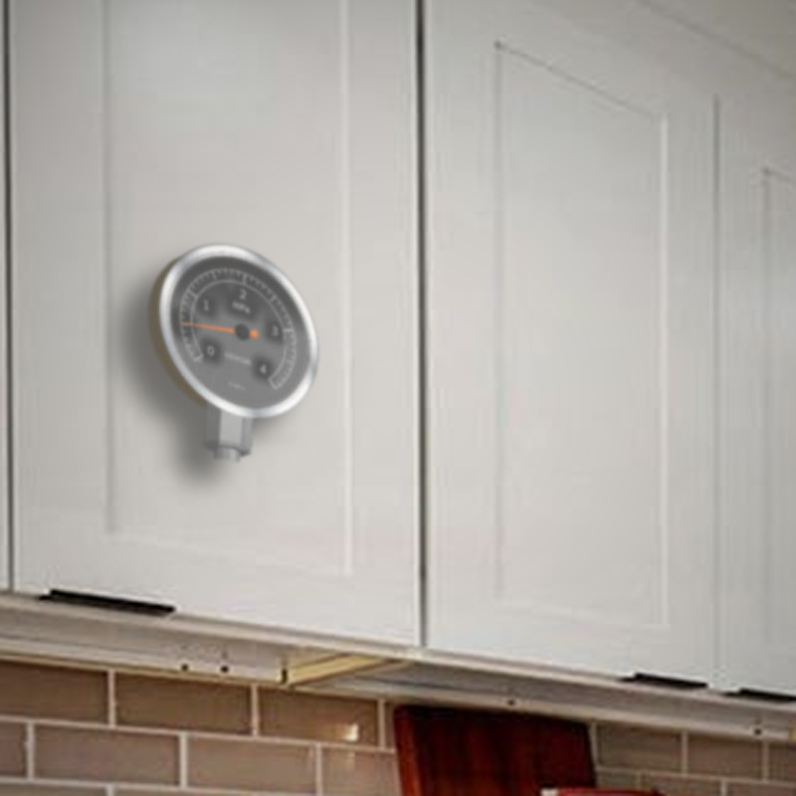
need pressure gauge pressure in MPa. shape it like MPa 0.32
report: MPa 0.5
